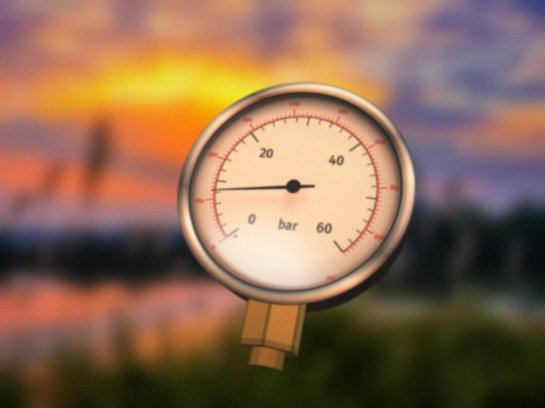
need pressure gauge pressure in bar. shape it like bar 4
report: bar 8
